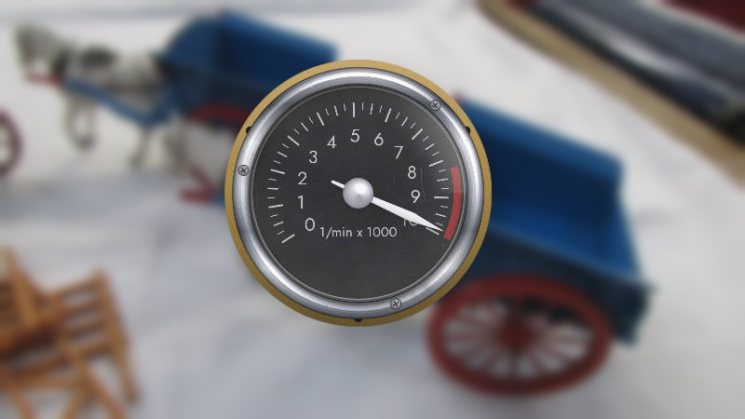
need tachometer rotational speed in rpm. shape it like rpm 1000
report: rpm 9875
